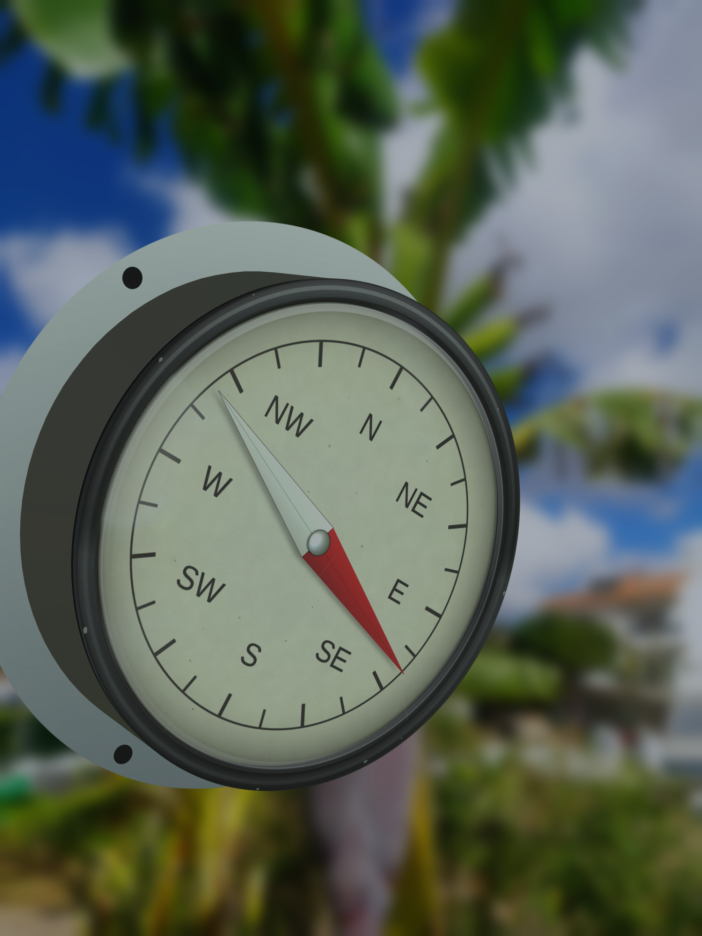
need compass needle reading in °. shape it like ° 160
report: ° 112.5
